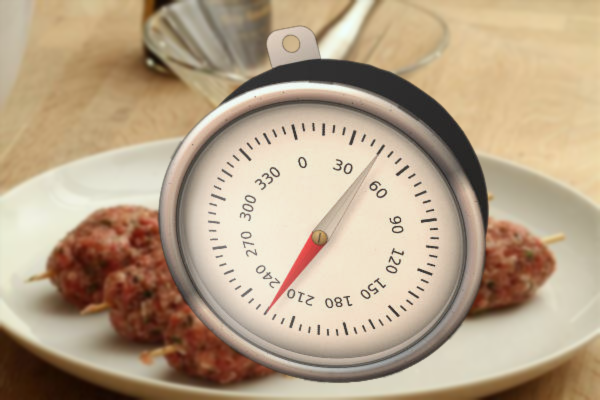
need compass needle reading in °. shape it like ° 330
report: ° 225
